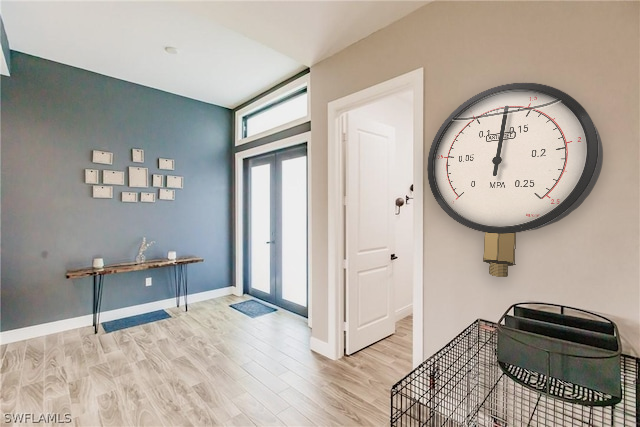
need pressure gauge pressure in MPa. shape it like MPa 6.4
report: MPa 0.13
